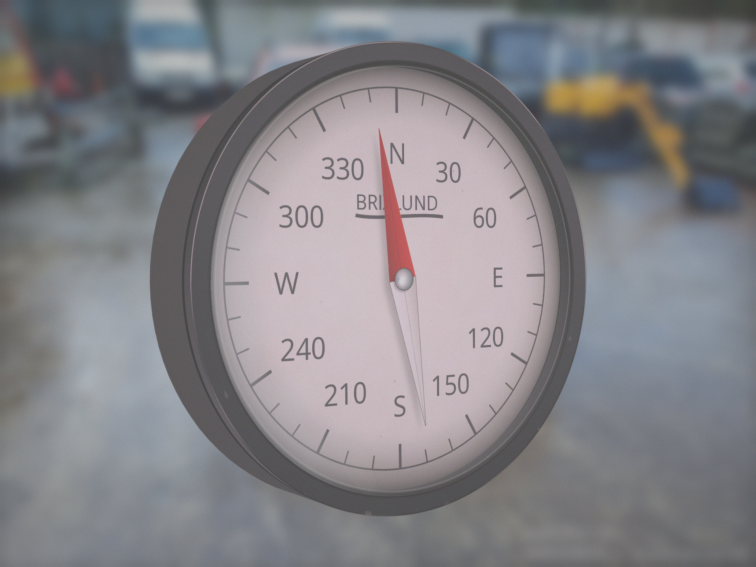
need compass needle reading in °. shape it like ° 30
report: ° 350
